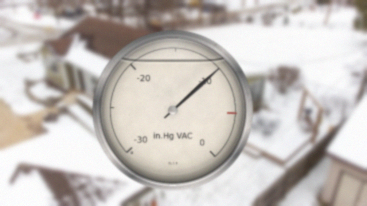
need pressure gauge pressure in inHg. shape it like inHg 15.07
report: inHg -10
